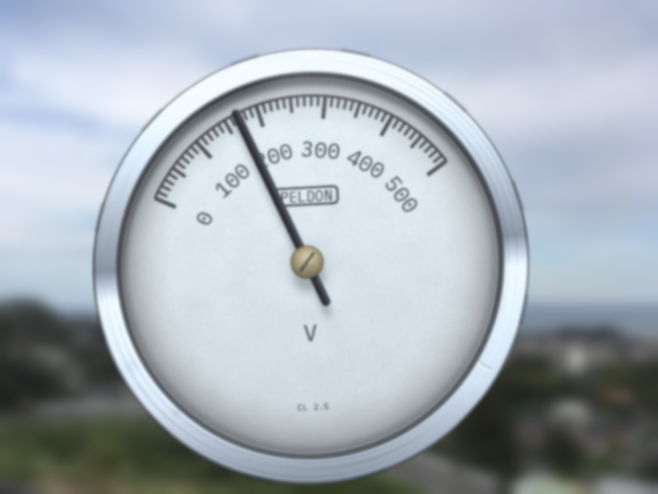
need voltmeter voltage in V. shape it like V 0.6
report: V 170
